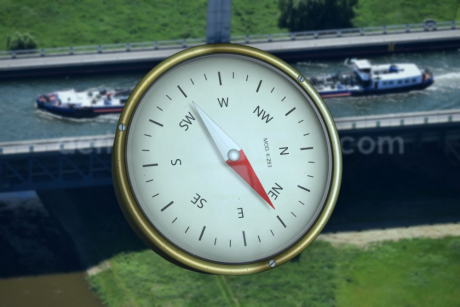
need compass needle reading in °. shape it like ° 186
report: ° 60
